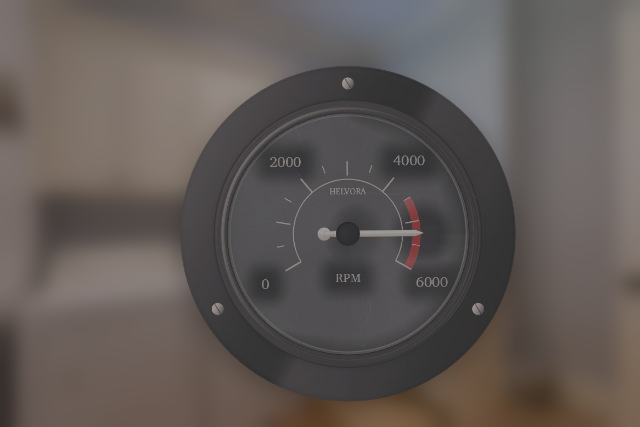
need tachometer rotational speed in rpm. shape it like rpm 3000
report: rpm 5250
